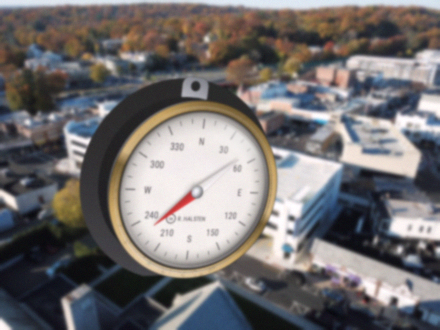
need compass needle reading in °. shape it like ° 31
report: ° 230
